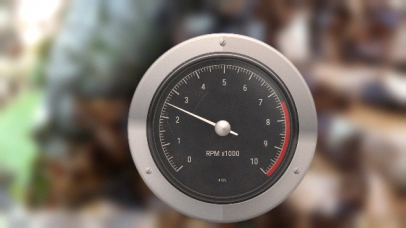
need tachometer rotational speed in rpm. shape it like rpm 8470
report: rpm 2500
